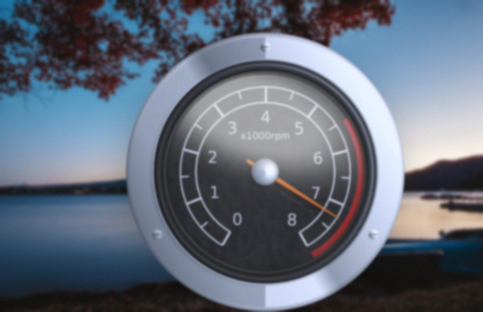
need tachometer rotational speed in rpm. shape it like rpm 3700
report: rpm 7250
